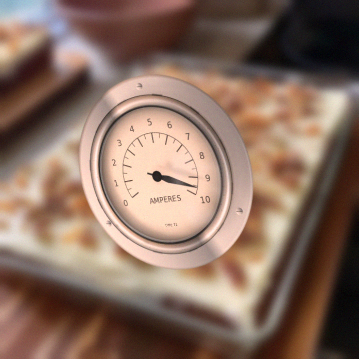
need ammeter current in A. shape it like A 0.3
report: A 9.5
